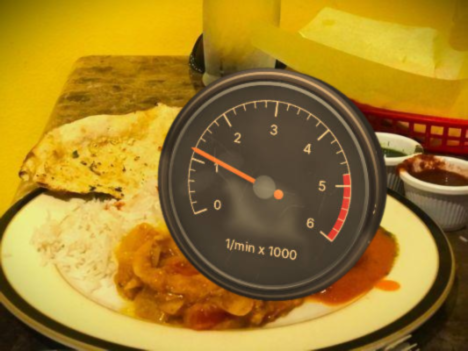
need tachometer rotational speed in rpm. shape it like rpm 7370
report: rpm 1200
